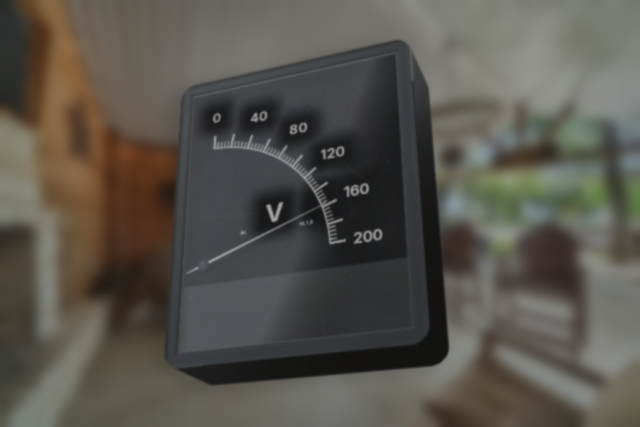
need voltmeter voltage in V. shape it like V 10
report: V 160
